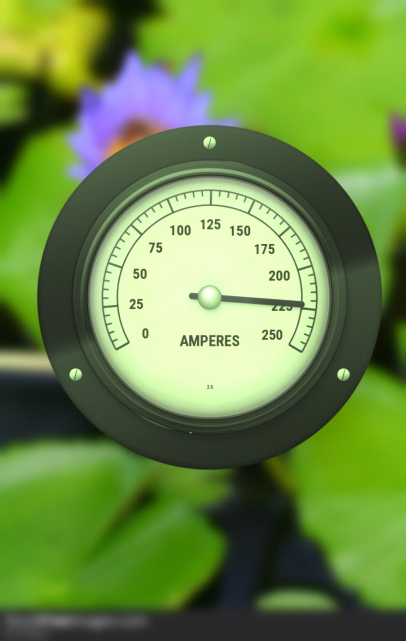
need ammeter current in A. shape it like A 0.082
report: A 222.5
